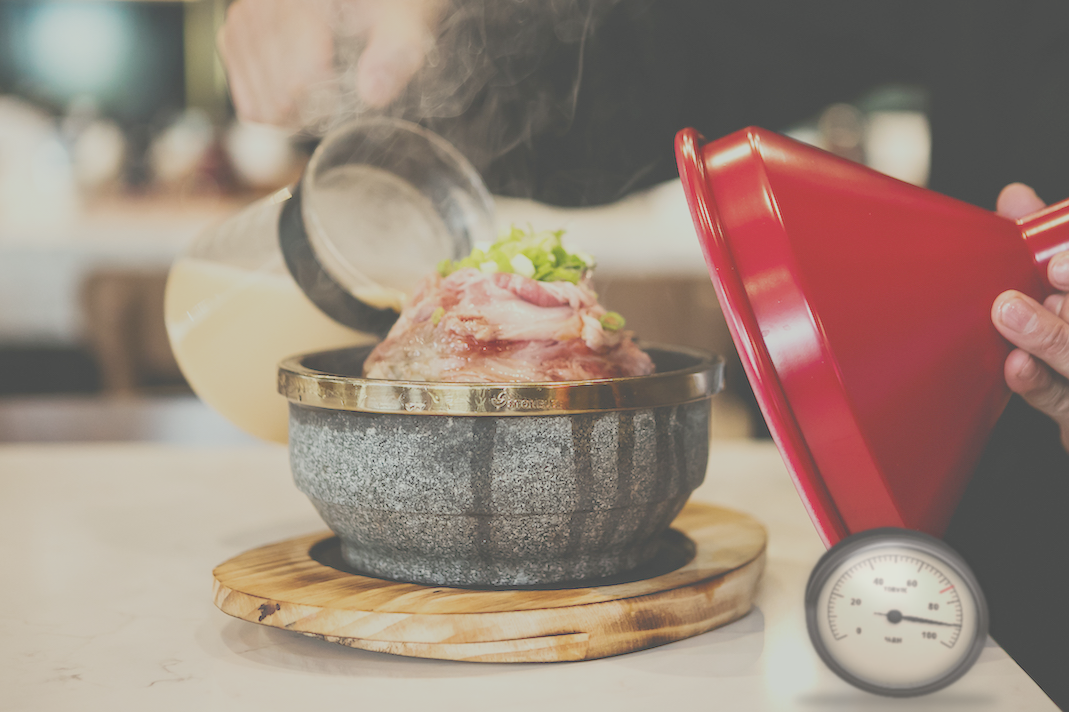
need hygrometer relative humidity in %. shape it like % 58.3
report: % 90
